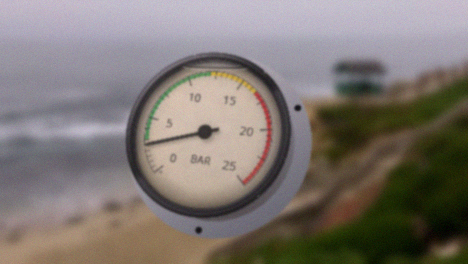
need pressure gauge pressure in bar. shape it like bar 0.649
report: bar 2.5
